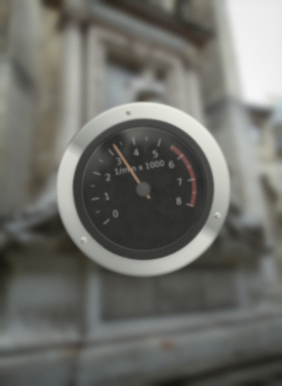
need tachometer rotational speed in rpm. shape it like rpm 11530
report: rpm 3250
